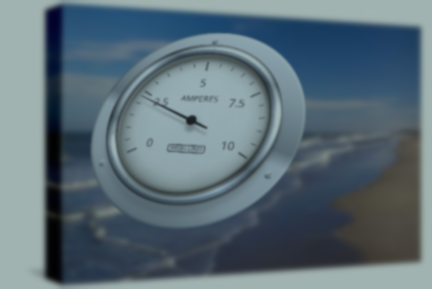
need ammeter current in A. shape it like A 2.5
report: A 2.25
